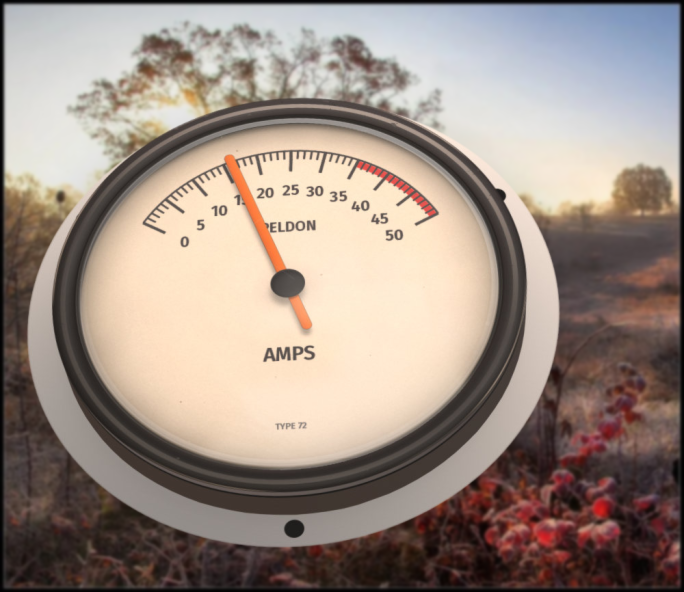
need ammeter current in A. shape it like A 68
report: A 16
